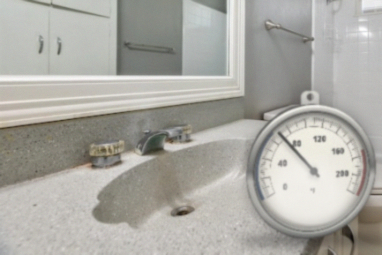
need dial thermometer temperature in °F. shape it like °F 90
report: °F 70
